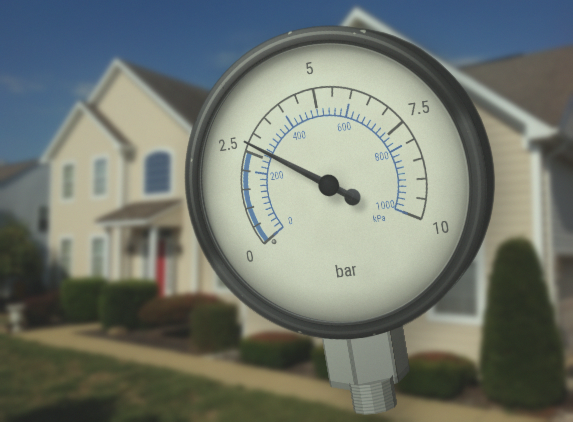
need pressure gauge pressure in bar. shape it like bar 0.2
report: bar 2.75
